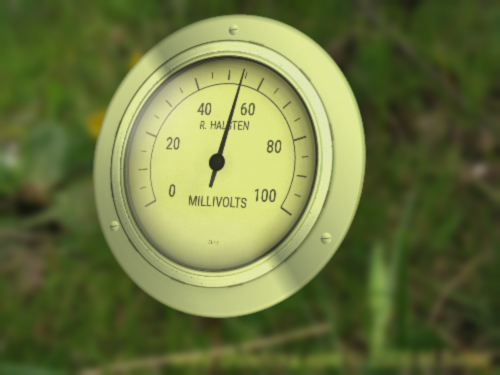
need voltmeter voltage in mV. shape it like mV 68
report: mV 55
